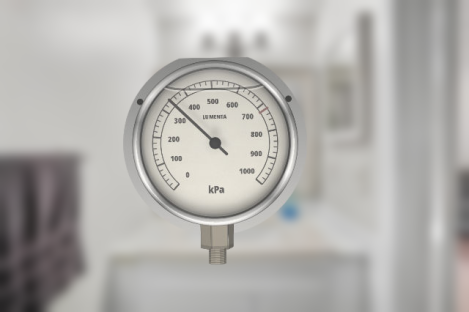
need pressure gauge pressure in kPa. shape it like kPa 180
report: kPa 340
